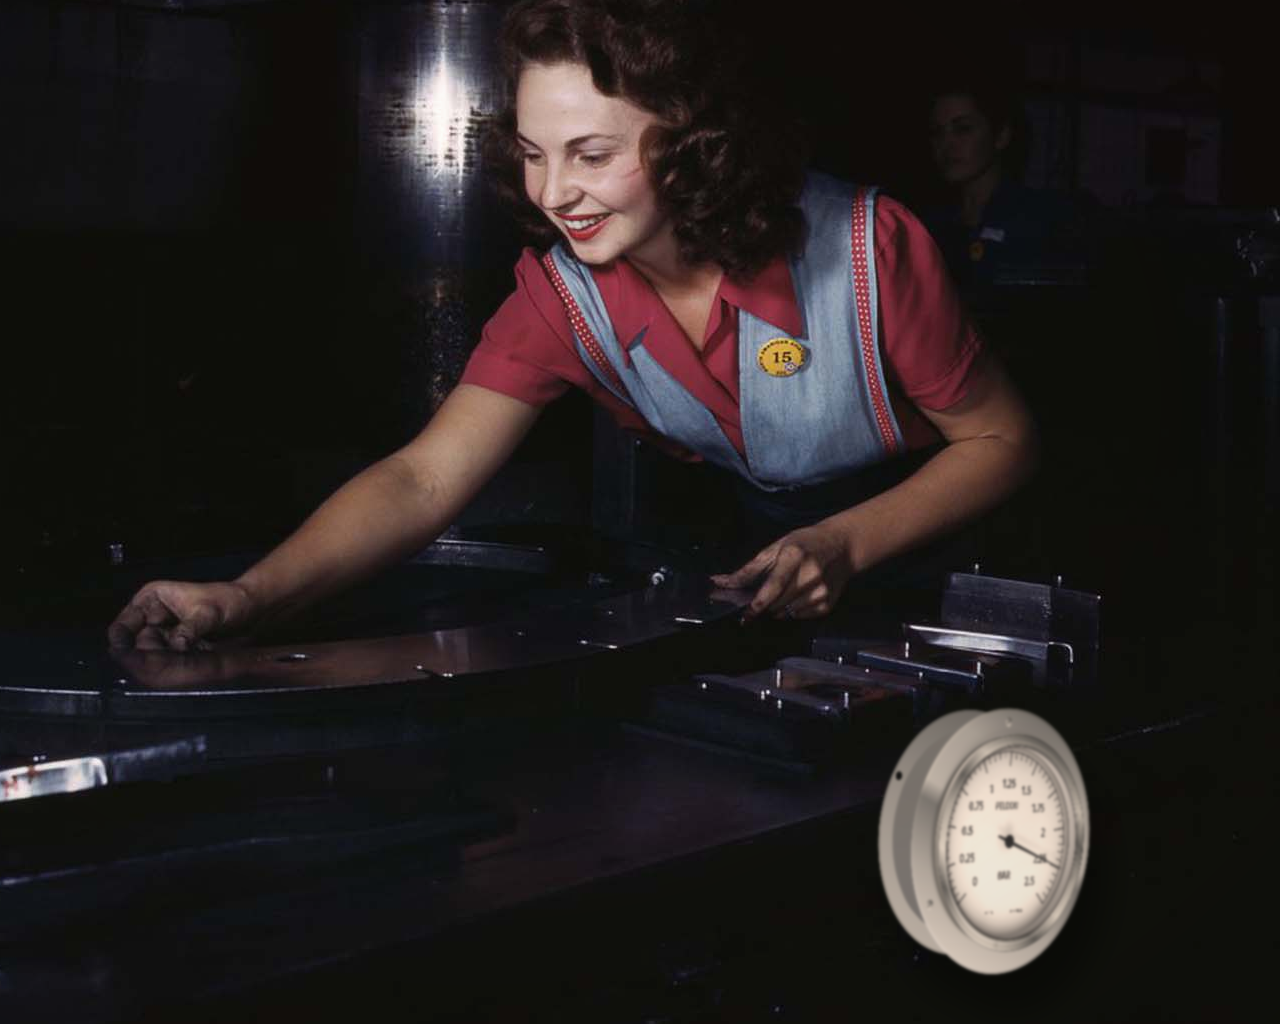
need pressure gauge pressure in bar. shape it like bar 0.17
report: bar 2.25
